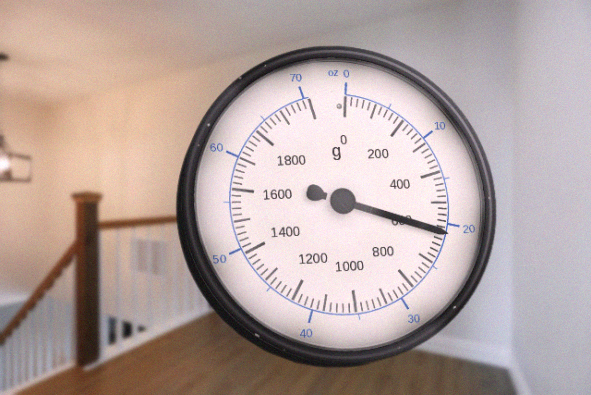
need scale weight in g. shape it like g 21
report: g 600
